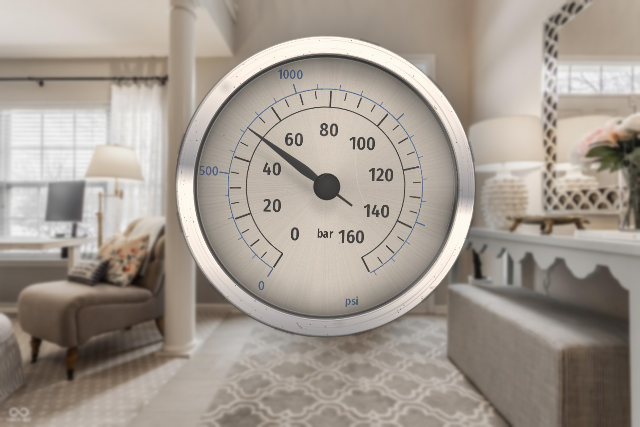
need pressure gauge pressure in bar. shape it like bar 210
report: bar 50
